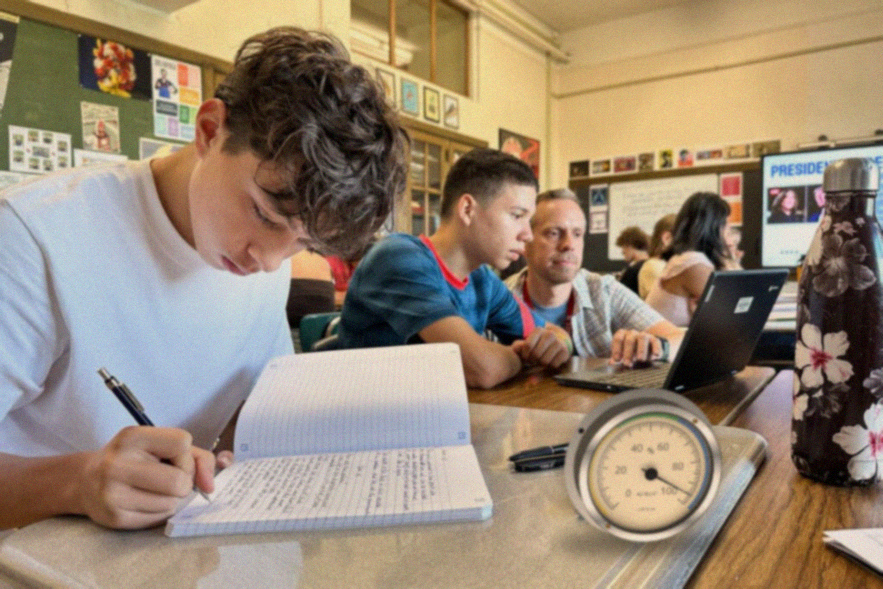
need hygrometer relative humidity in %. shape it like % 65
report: % 95
